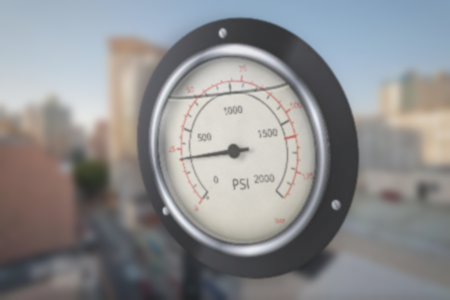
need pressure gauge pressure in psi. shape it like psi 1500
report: psi 300
